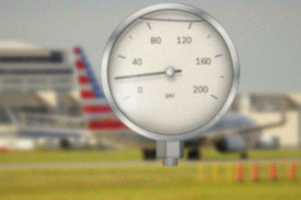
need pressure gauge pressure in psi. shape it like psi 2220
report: psi 20
